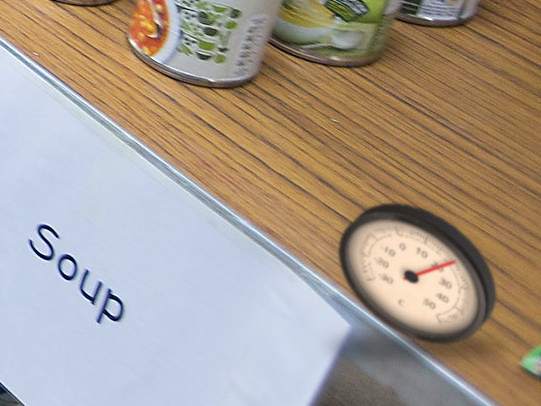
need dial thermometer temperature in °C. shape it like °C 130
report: °C 20
